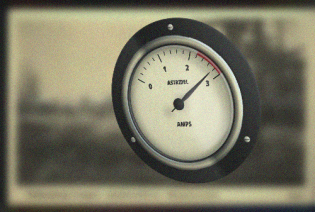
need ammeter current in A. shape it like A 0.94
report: A 2.8
